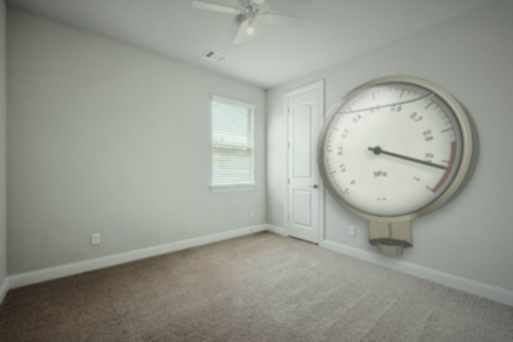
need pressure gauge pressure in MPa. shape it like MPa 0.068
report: MPa 0.92
